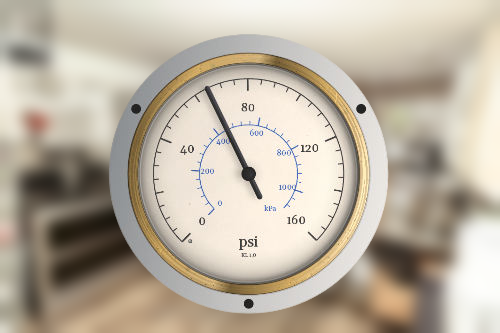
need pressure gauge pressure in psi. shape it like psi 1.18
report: psi 65
